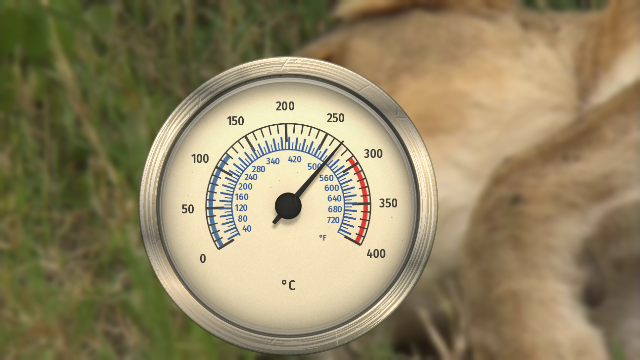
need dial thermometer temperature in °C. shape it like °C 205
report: °C 270
